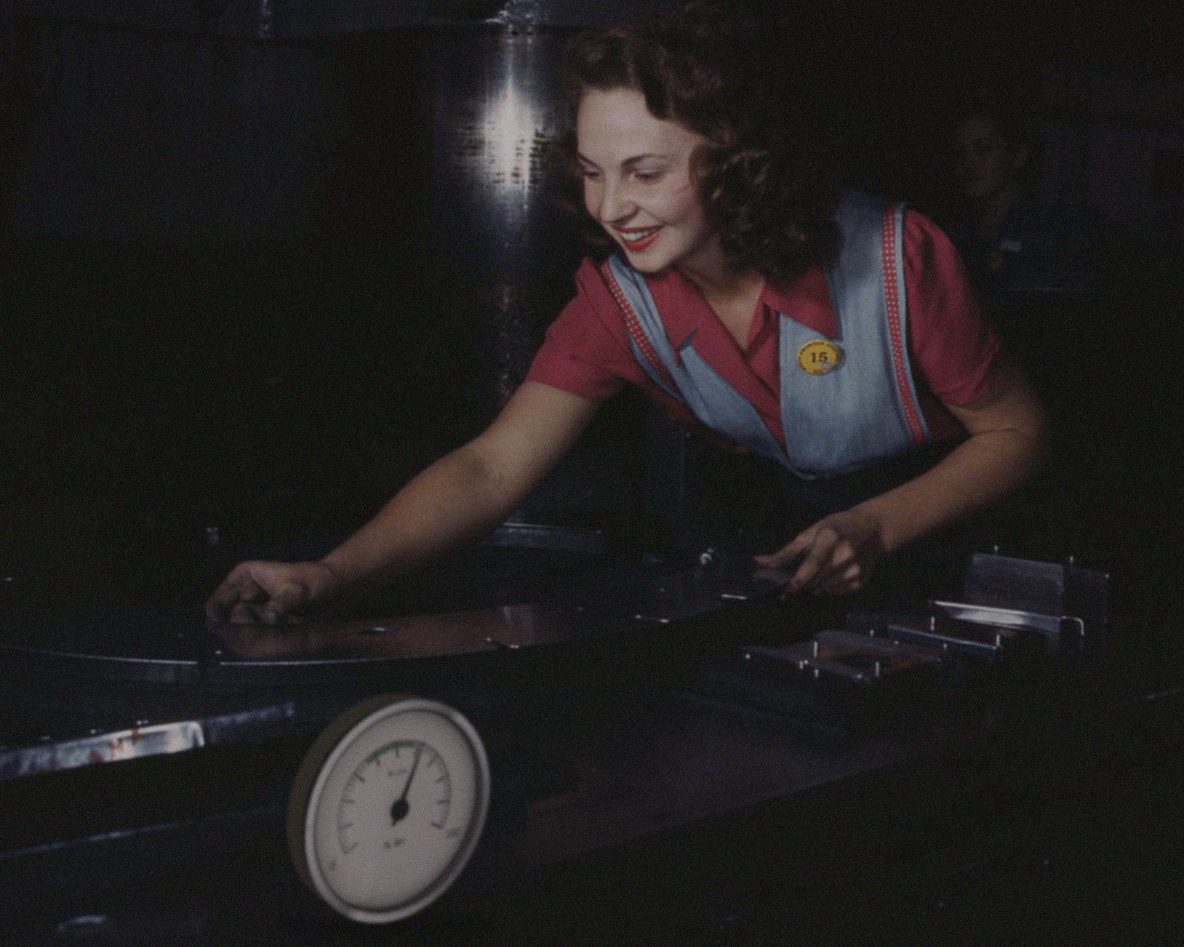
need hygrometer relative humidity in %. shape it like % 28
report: % 60
